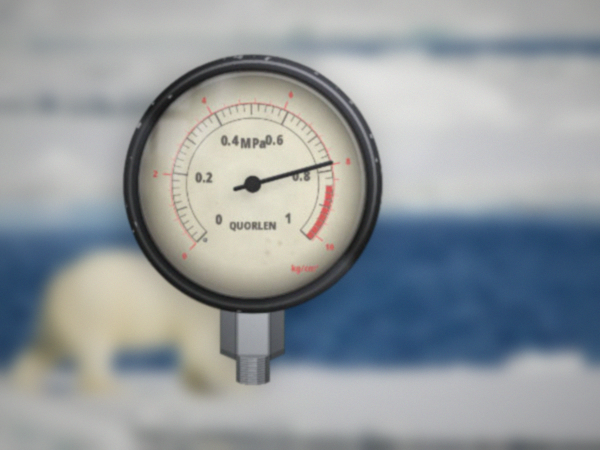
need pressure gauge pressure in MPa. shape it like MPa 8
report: MPa 0.78
